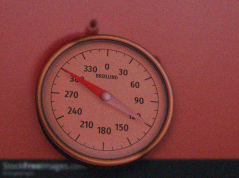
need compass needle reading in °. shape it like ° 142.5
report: ° 300
